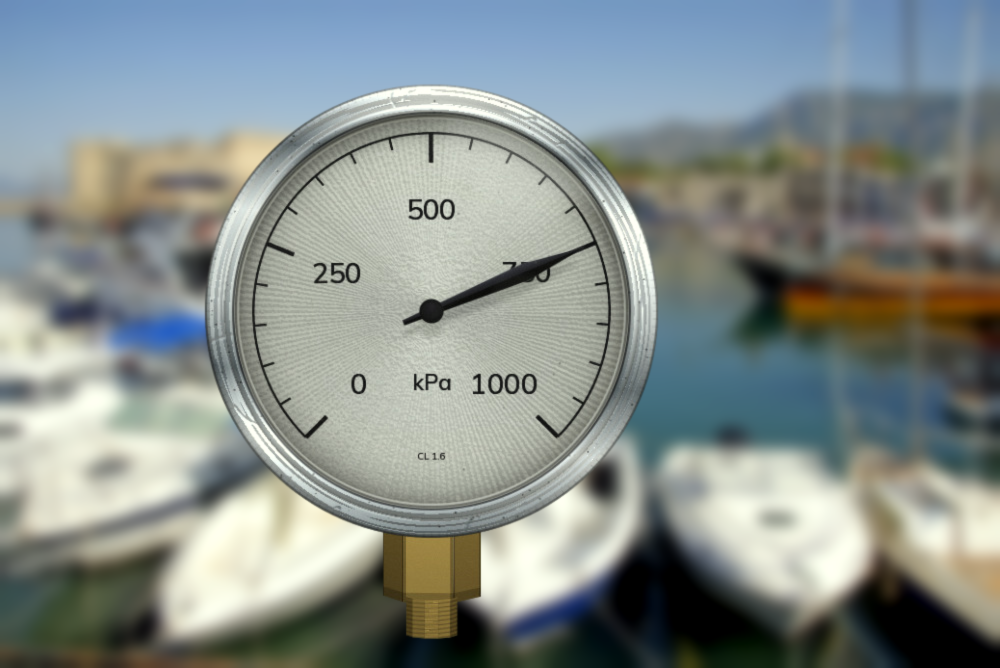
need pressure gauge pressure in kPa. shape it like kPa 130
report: kPa 750
